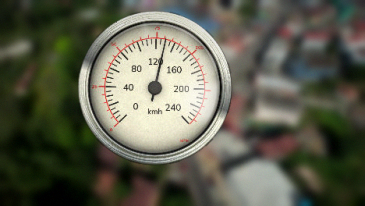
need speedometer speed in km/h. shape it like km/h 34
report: km/h 130
